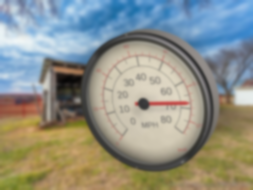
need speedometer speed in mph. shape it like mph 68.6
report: mph 67.5
